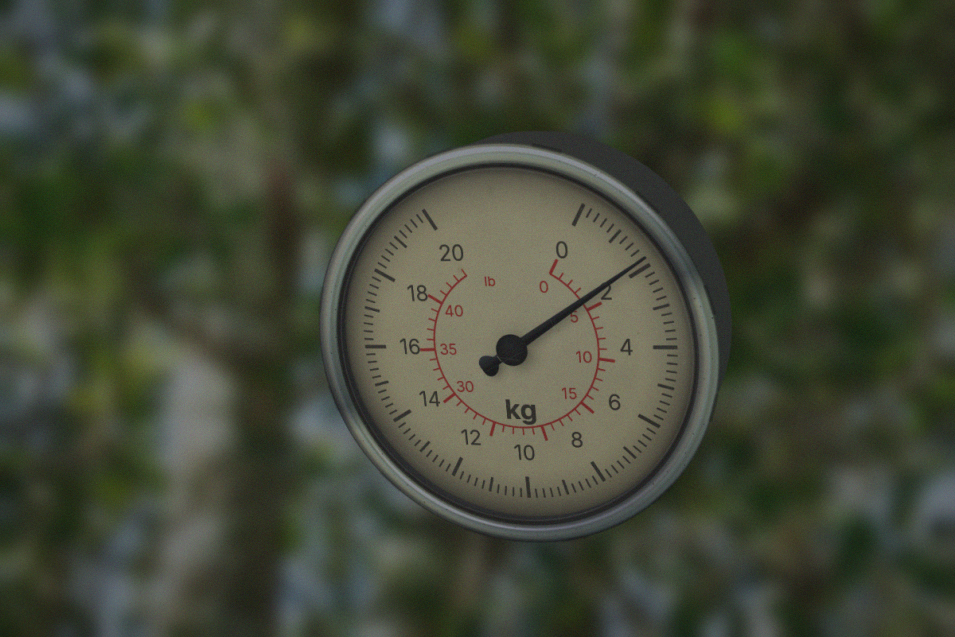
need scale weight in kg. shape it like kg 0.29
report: kg 1.8
